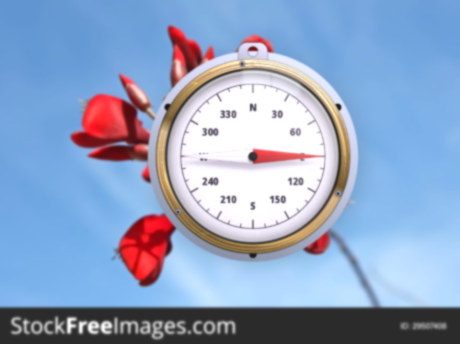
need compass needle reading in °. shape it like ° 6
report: ° 90
